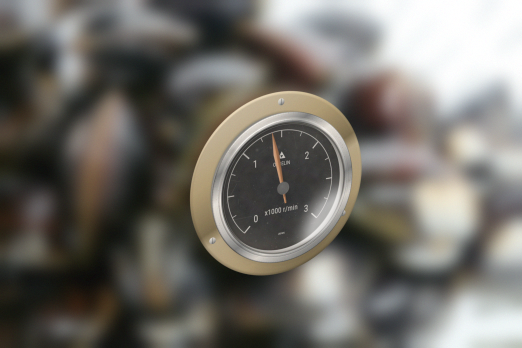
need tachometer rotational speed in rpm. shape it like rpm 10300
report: rpm 1375
